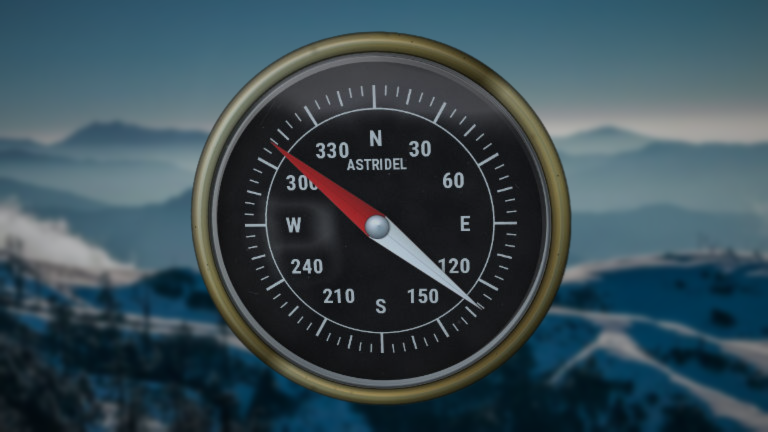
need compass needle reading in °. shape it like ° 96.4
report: ° 310
